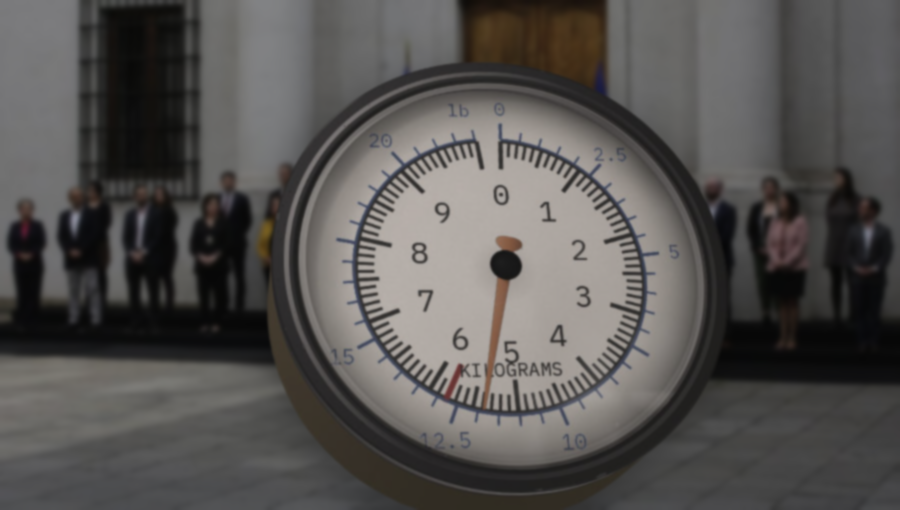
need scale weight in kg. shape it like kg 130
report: kg 5.4
